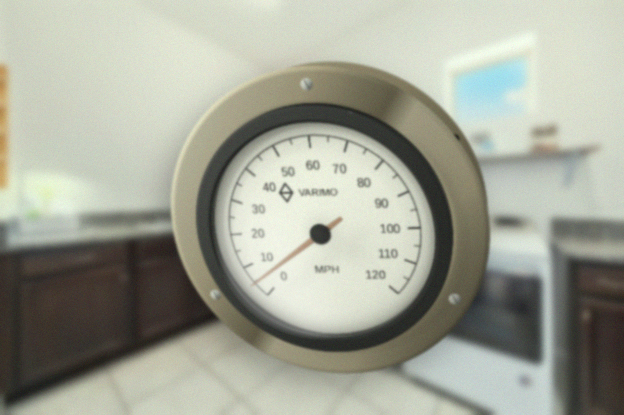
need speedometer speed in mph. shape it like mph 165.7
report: mph 5
